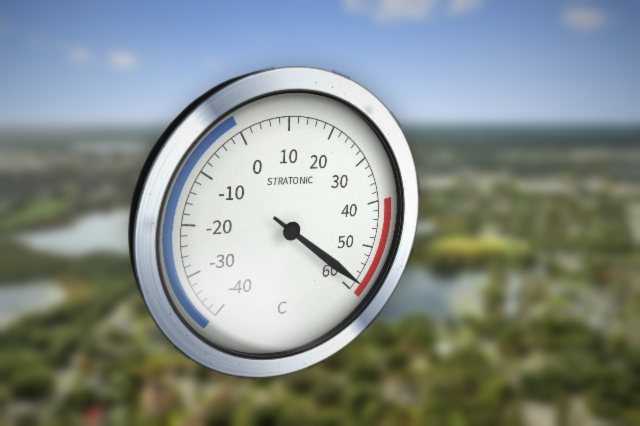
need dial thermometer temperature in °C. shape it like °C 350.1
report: °C 58
